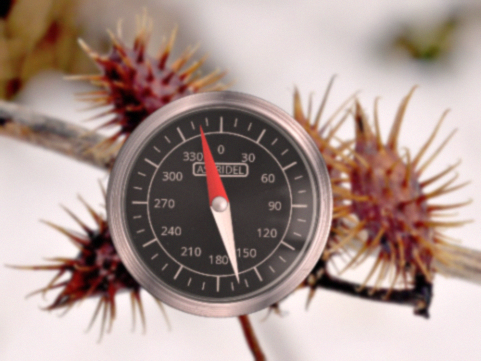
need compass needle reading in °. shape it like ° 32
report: ° 345
